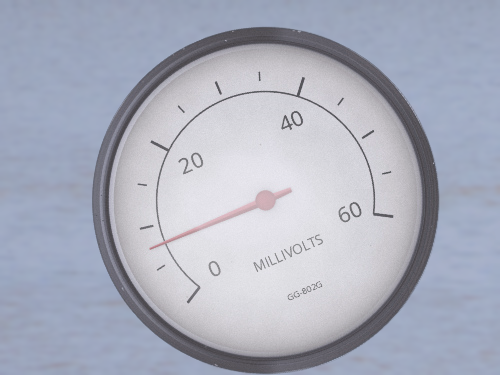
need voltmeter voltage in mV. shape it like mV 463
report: mV 7.5
